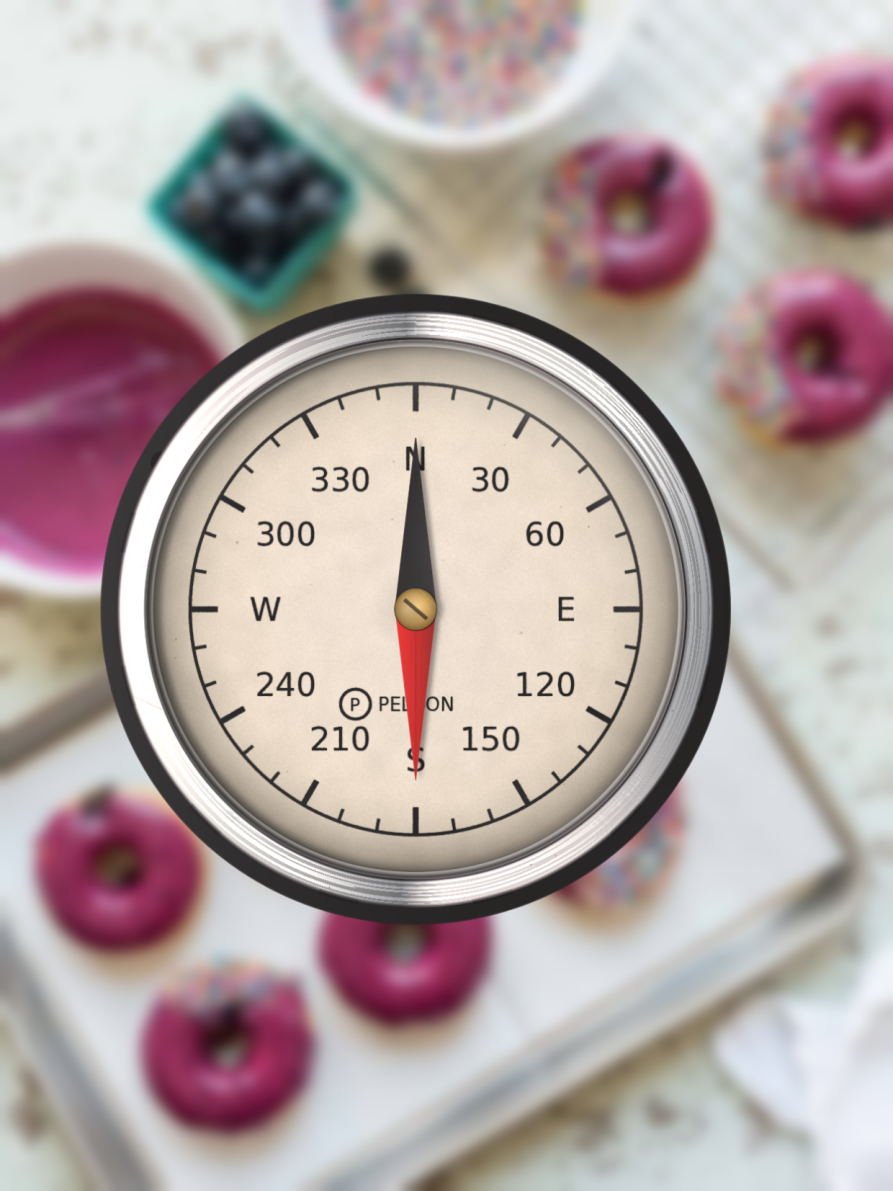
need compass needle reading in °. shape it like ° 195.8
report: ° 180
